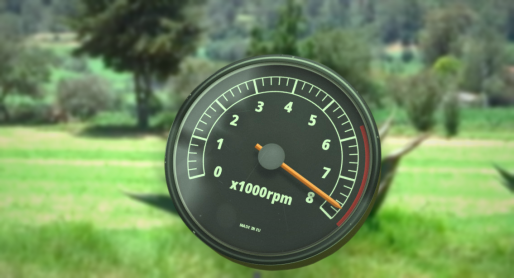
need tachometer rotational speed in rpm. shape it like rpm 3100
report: rpm 7700
